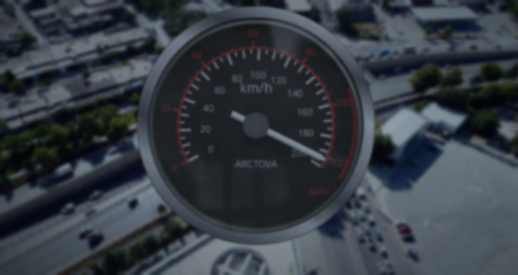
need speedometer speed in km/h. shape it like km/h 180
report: km/h 195
